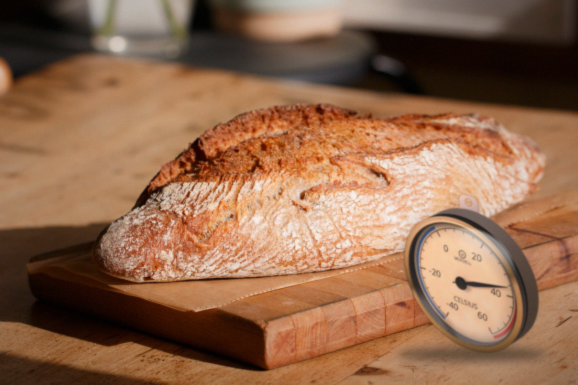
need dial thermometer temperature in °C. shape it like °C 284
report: °C 36
